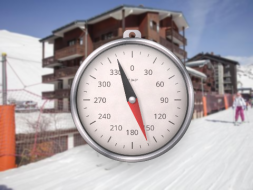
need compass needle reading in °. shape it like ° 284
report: ° 160
